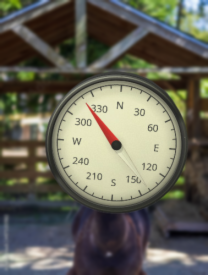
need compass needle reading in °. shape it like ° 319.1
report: ° 320
